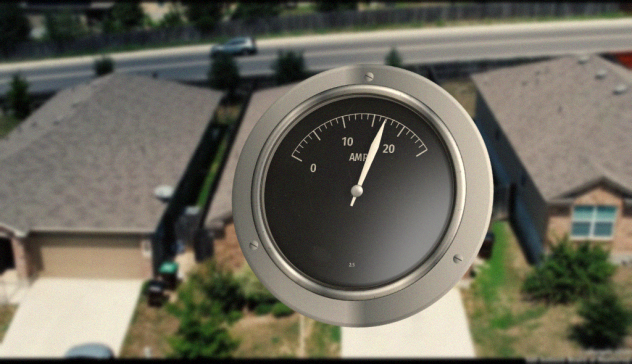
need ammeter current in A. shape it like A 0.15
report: A 17
